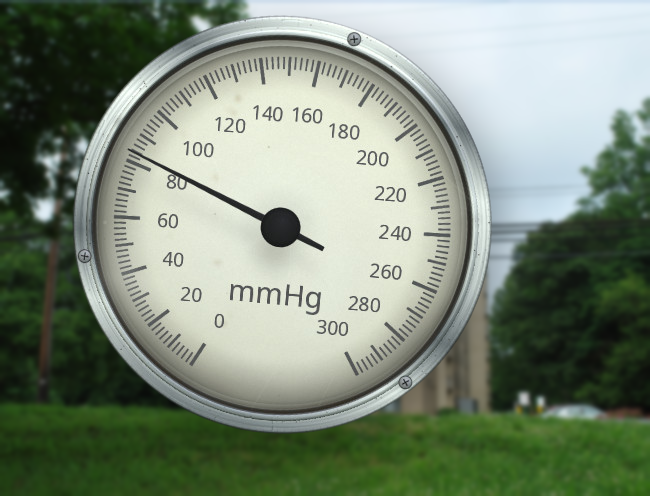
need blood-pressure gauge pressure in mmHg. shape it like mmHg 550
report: mmHg 84
